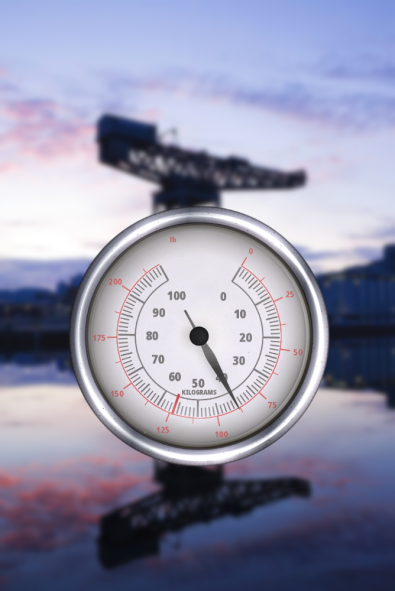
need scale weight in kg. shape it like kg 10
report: kg 40
